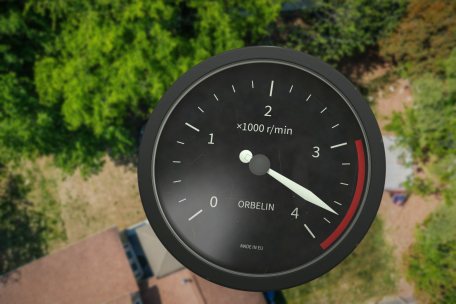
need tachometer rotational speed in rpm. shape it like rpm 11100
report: rpm 3700
